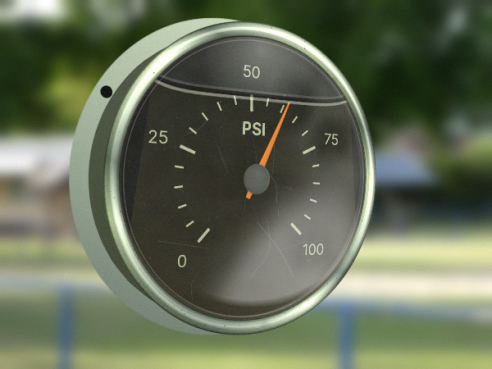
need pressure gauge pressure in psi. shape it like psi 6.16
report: psi 60
